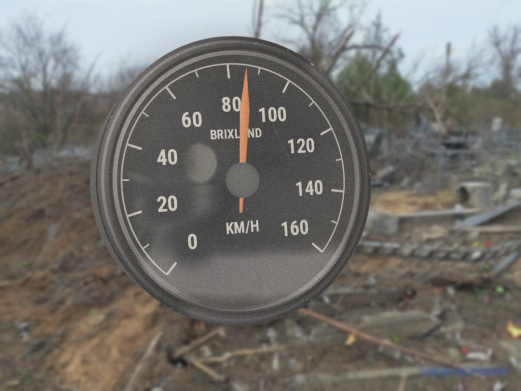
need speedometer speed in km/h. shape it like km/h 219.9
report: km/h 85
